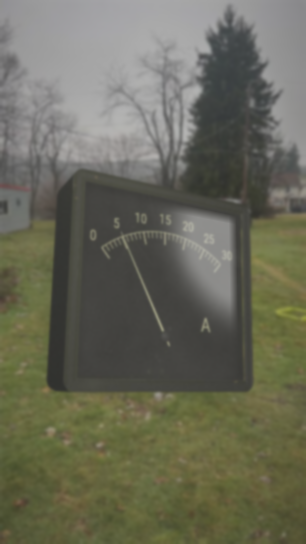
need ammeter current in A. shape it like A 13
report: A 5
